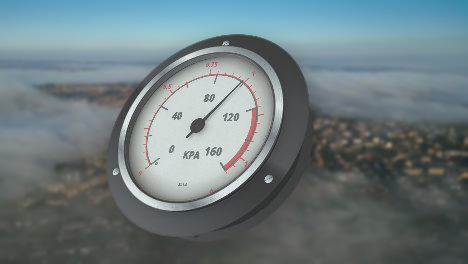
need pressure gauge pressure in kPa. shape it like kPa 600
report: kPa 100
